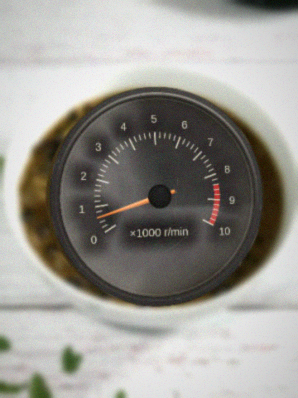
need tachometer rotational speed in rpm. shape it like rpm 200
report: rpm 600
